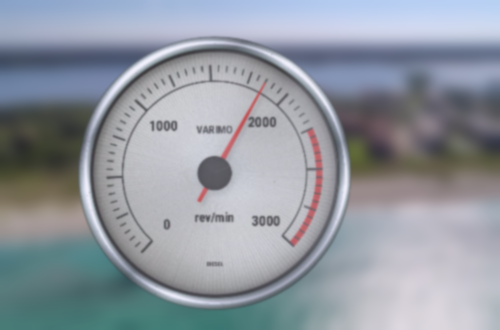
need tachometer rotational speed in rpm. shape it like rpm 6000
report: rpm 1850
